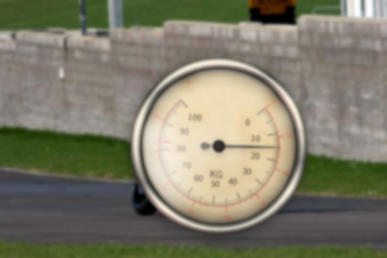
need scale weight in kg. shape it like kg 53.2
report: kg 15
